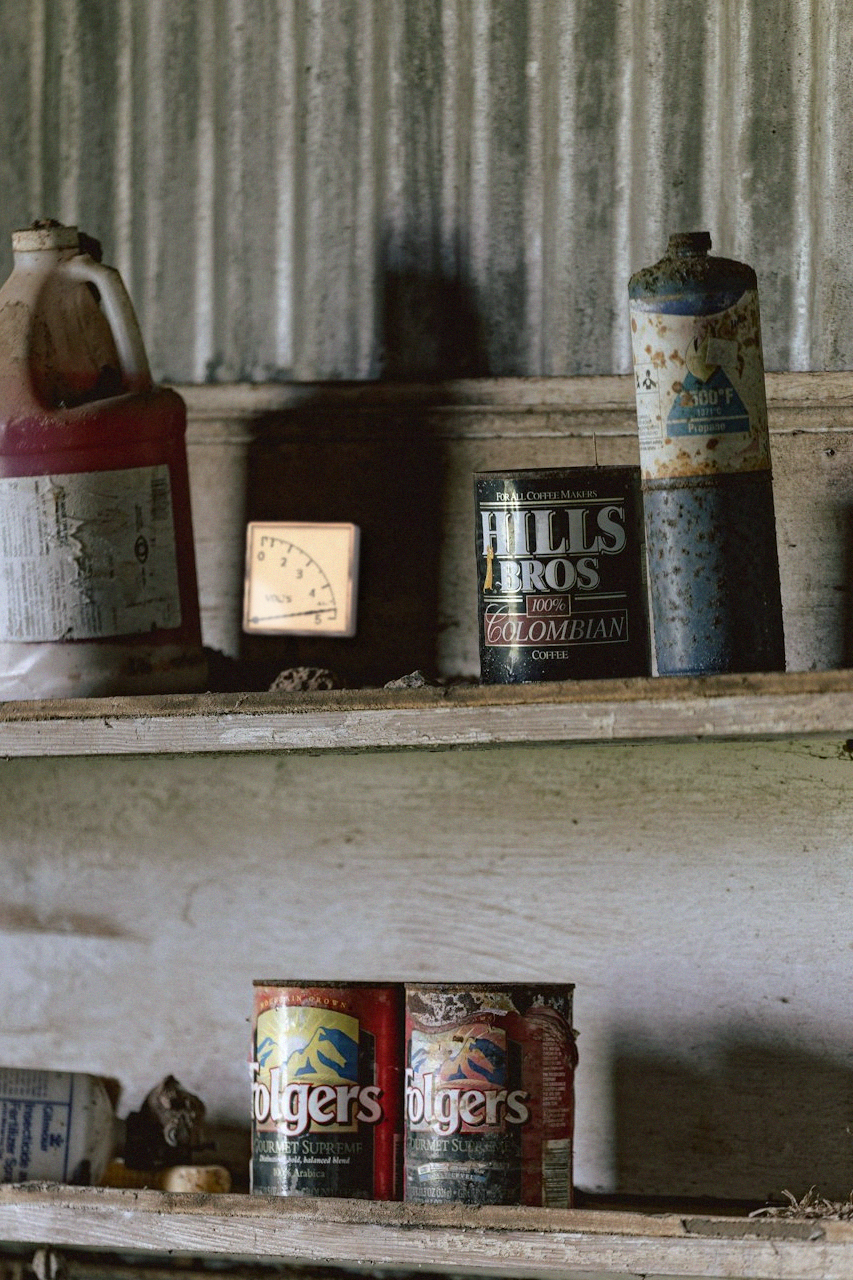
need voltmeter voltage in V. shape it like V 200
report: V 4.75
